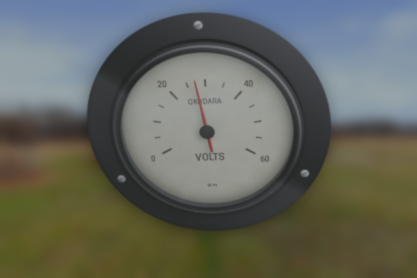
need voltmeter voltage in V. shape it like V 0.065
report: V 27.5
